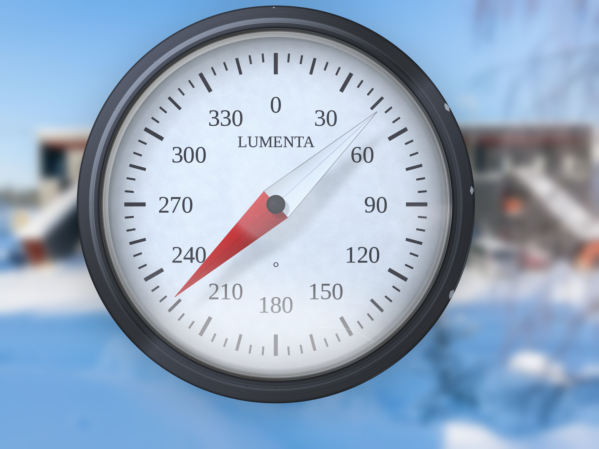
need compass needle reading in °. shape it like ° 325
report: ° 227.5
